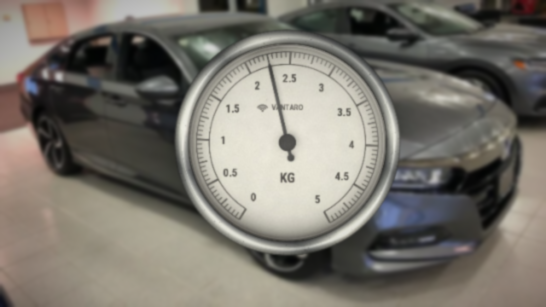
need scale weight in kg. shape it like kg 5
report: kg 2.25
